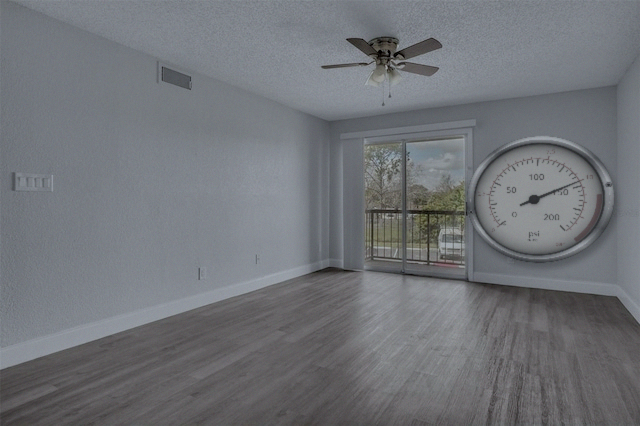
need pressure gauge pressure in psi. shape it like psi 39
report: psi 145
